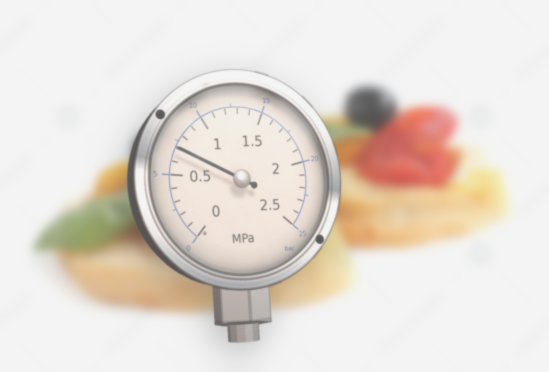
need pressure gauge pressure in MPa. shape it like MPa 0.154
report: MPa 0.7
